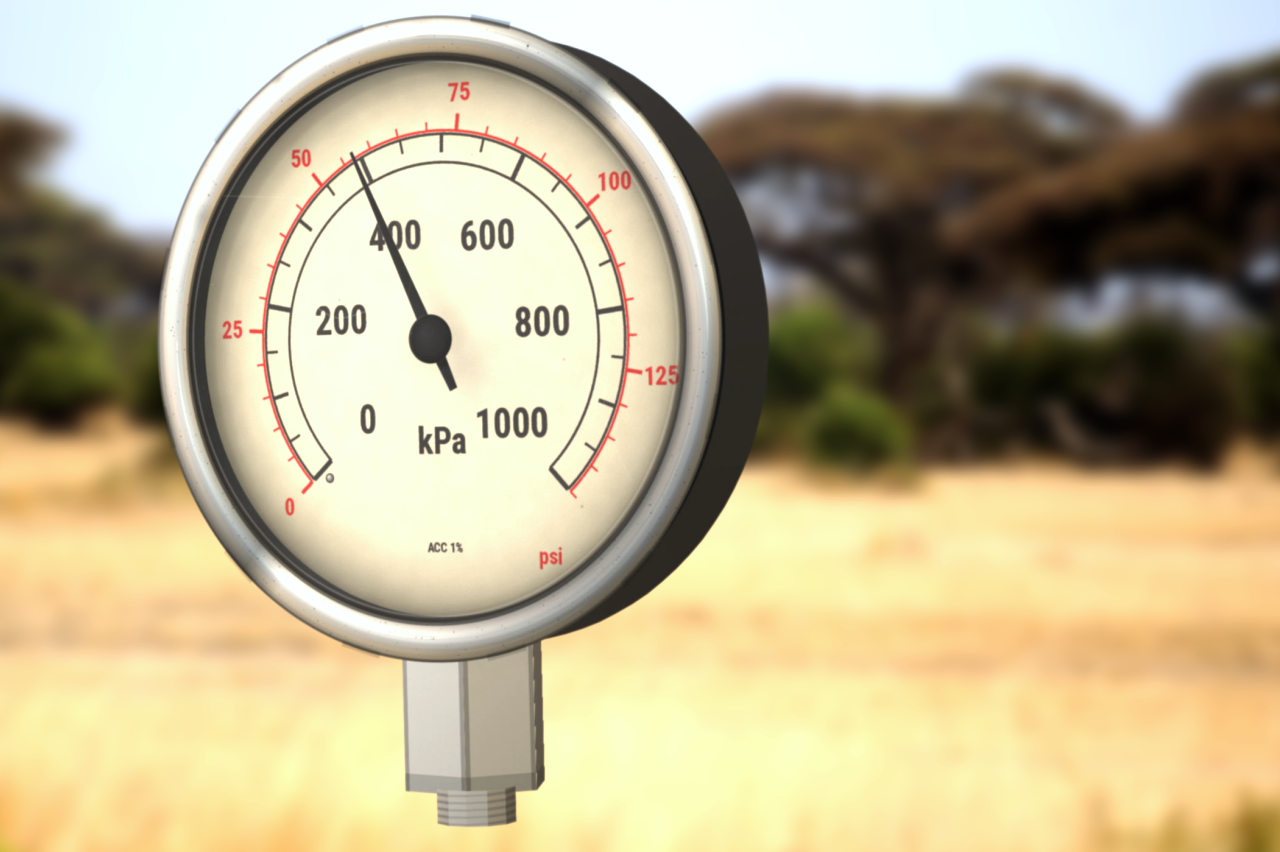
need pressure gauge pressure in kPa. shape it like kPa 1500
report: kPa 400
